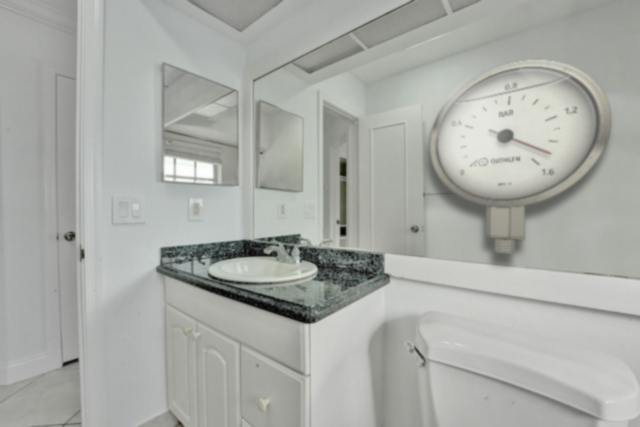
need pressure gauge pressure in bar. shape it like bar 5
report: bar 1.5
